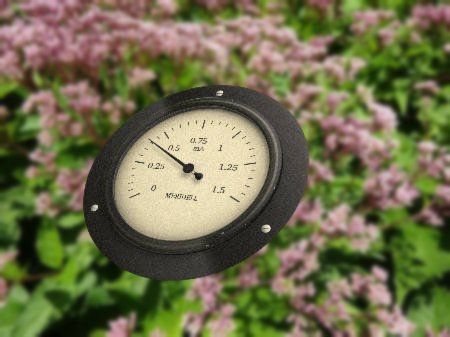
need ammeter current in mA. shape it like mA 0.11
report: mA 0.4
